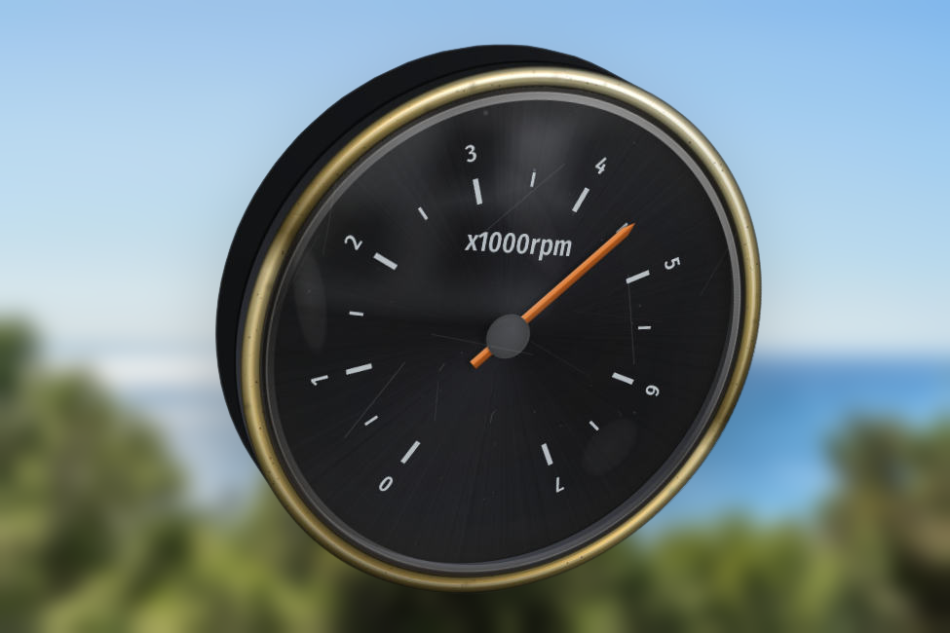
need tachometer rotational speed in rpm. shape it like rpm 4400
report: rpm 4500
